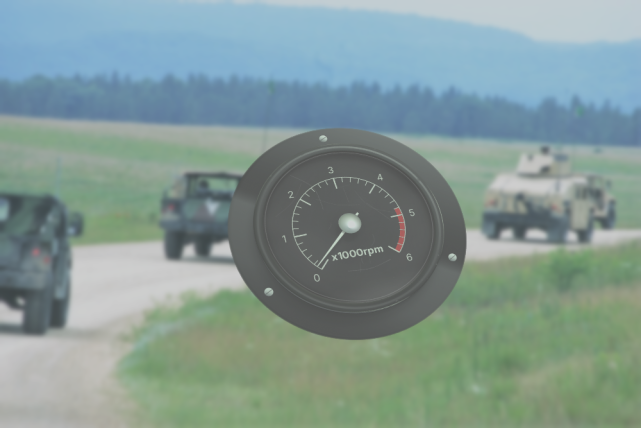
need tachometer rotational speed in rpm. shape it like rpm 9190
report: rpm 100
